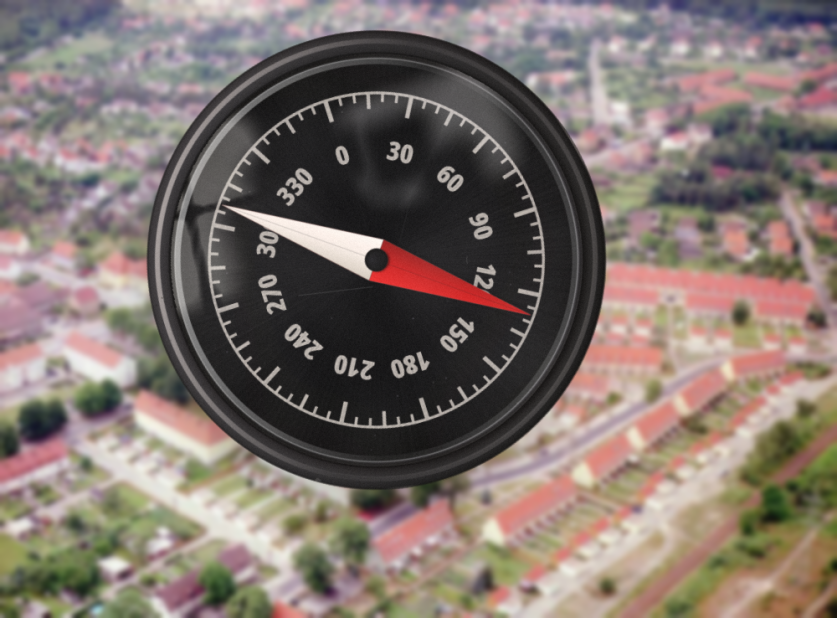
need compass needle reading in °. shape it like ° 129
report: ° 127.5
